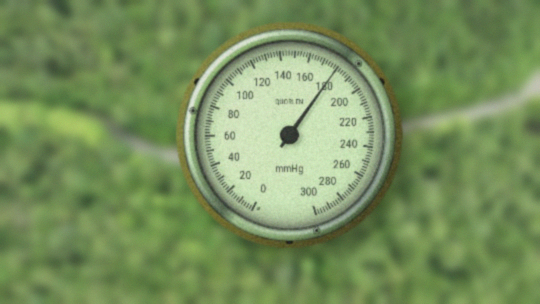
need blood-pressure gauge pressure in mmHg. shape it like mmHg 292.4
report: mmHg 180
